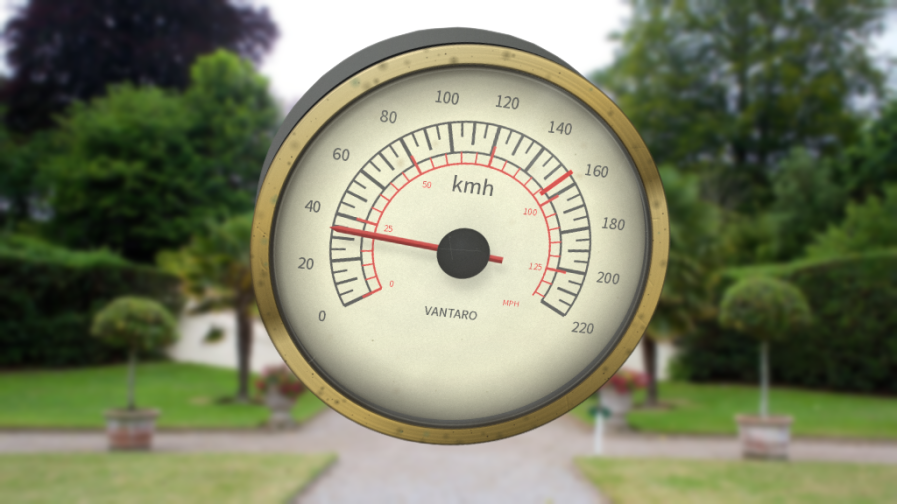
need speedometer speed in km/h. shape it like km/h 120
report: km/h 35
